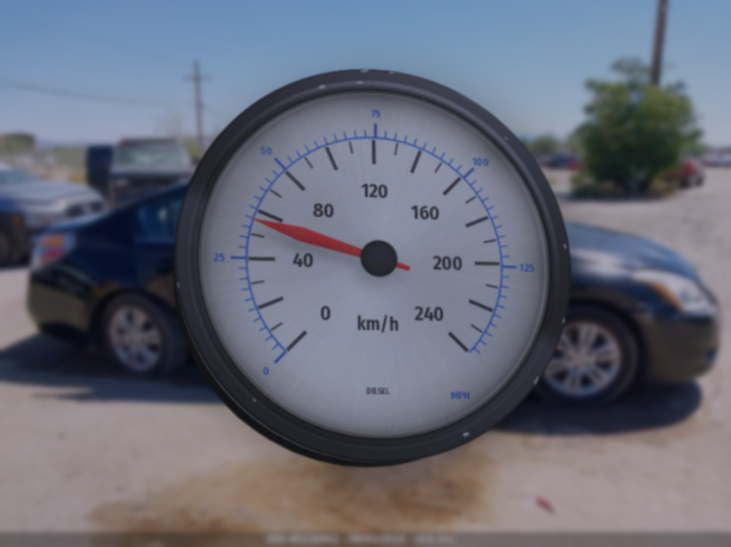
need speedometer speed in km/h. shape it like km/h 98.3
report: km/h 55
